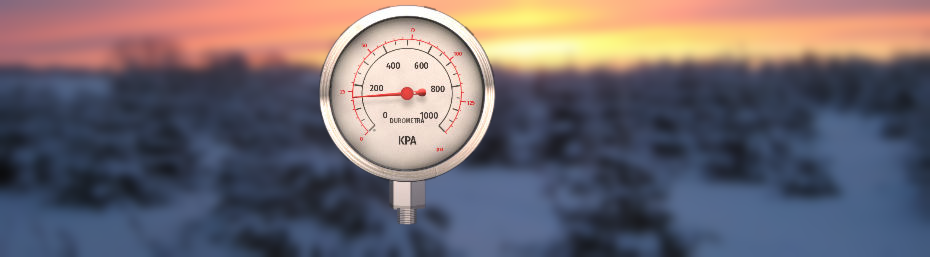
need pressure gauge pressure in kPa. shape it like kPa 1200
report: kPa 150
